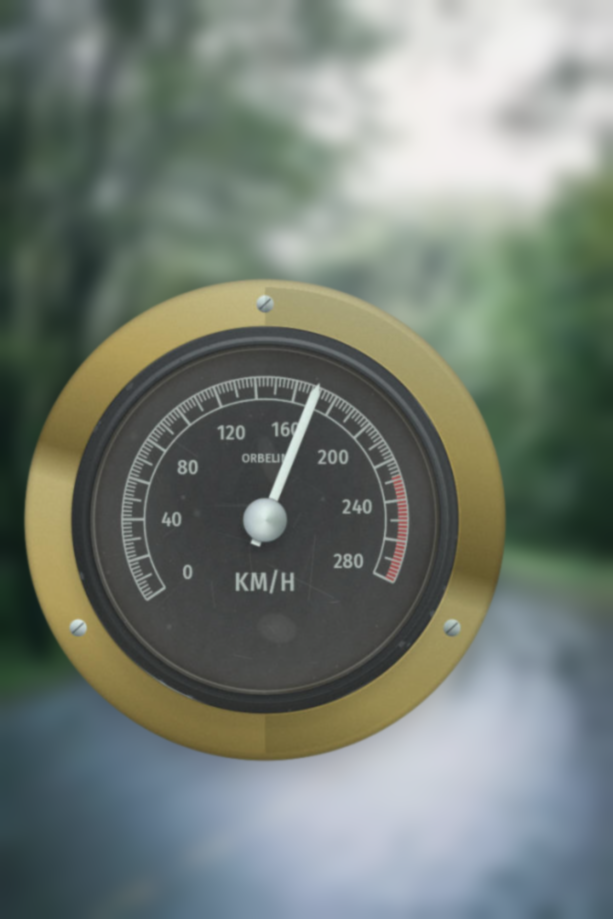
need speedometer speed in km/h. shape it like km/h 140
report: km/h 170
